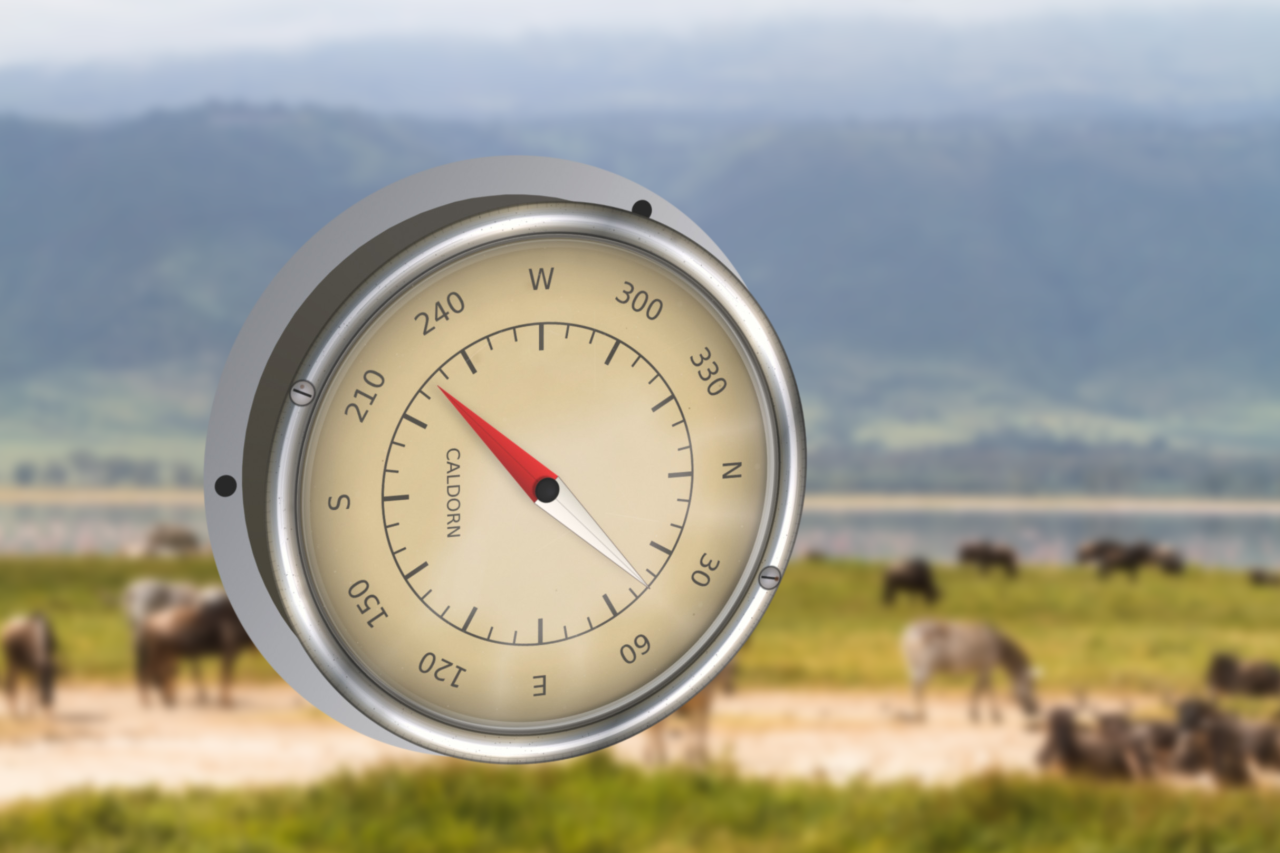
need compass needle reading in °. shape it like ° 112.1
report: ° 225
